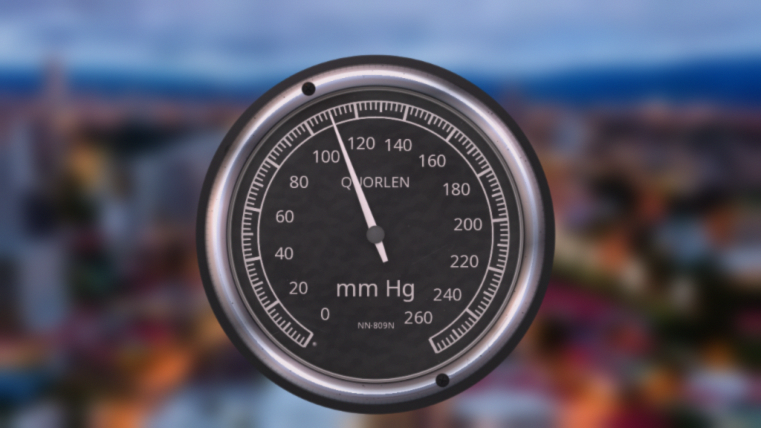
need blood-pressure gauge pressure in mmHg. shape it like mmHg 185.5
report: mmHg 110
